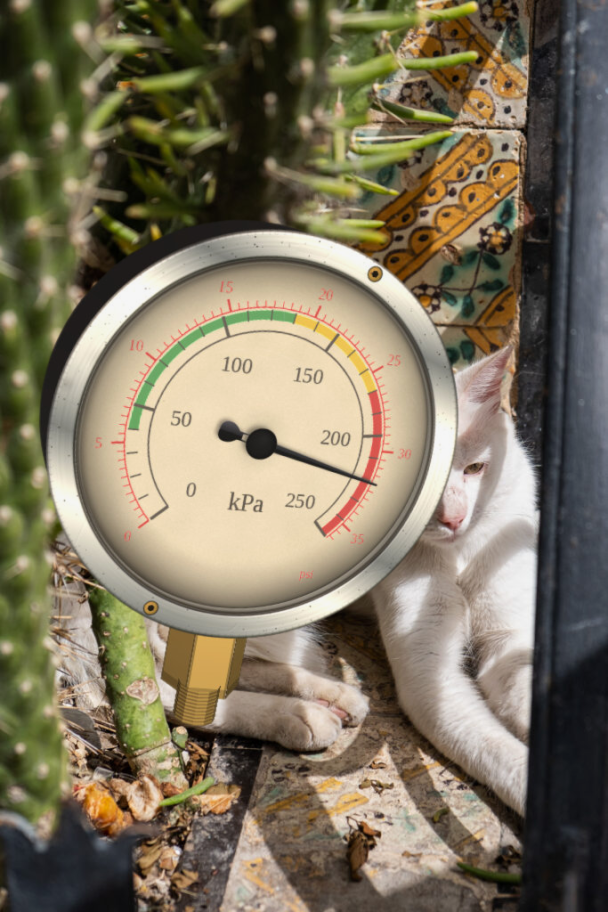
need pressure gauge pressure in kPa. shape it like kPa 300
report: kPa 220
